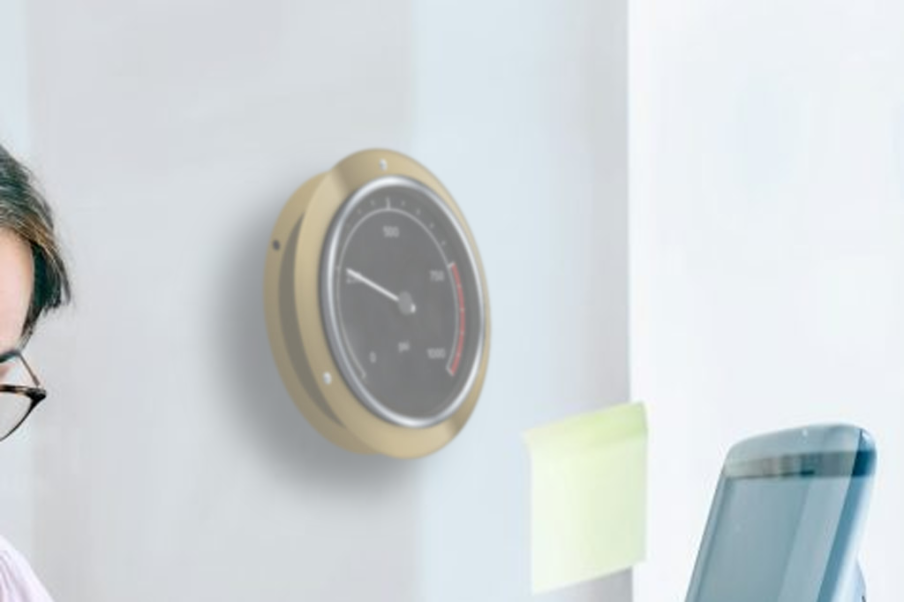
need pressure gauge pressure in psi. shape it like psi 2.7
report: psi 250
